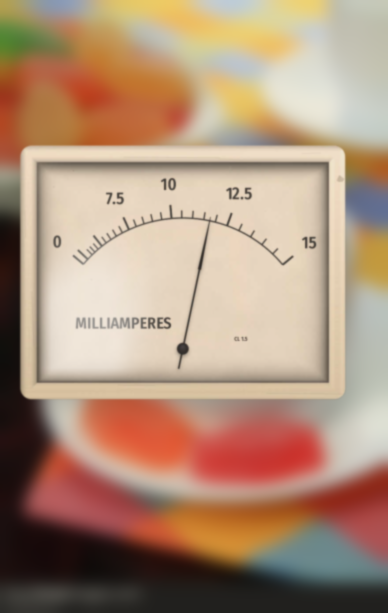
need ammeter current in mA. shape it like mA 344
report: mA 11.75
